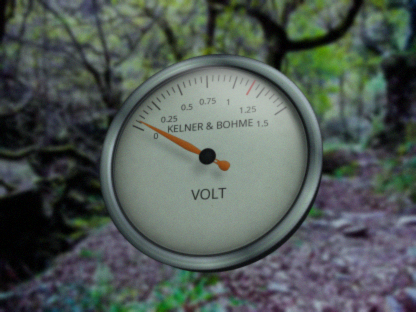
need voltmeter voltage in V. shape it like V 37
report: V 0.05
